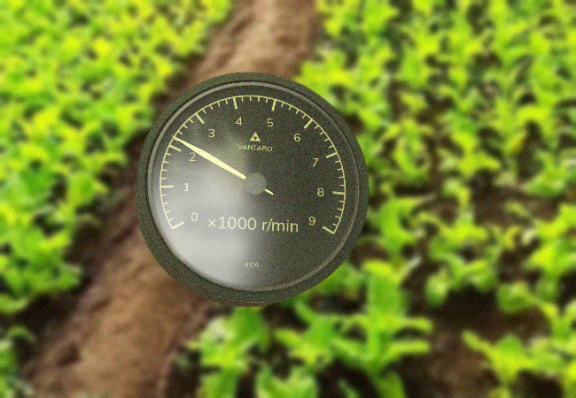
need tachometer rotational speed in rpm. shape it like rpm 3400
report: rpm 2200
